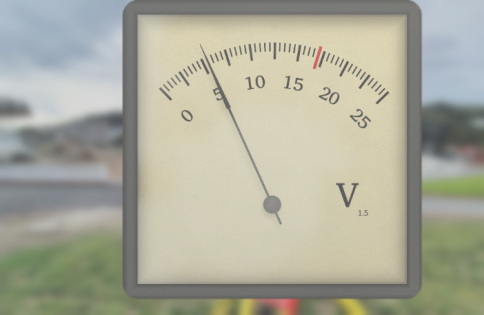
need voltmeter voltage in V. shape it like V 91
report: V 5.5
